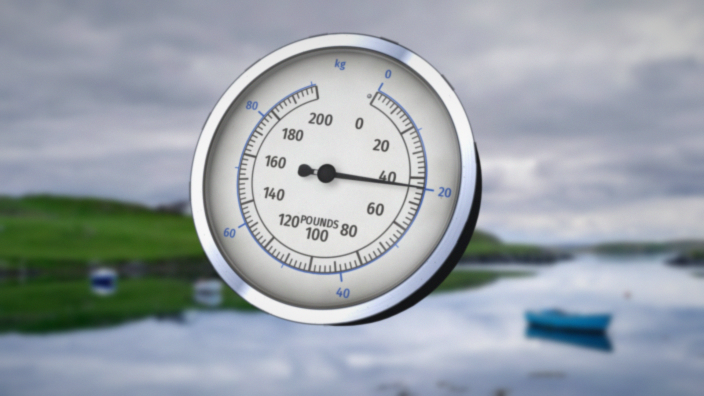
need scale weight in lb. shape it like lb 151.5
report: lb 44
